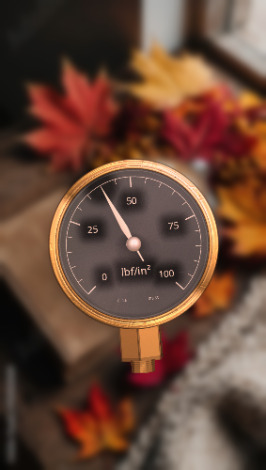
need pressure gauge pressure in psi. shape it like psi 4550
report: psi 40
